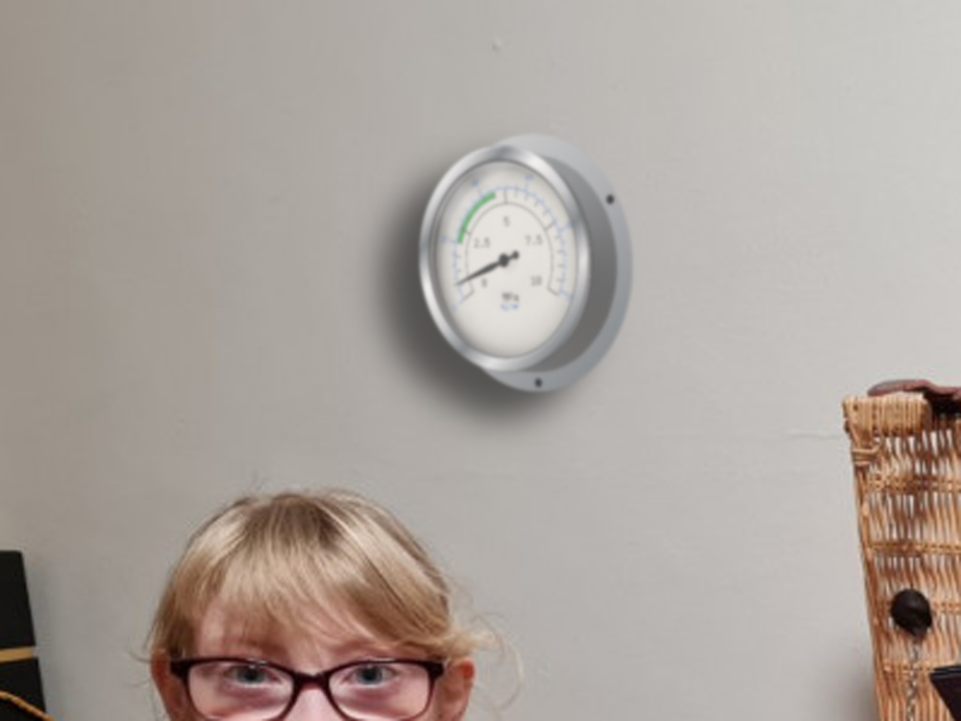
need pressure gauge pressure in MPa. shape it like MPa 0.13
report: MPa 0.5
